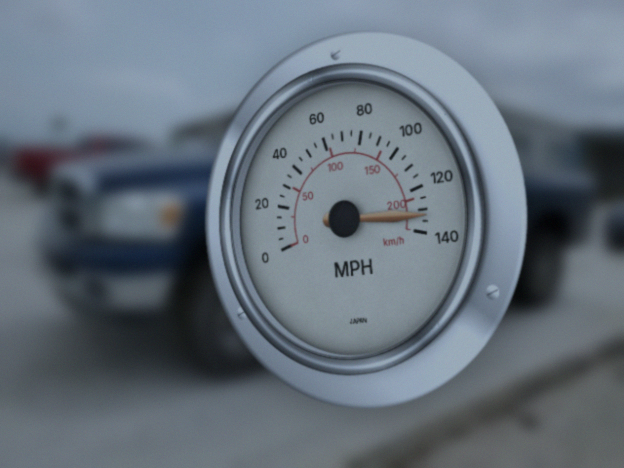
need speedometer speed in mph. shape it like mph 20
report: mph 132.5
